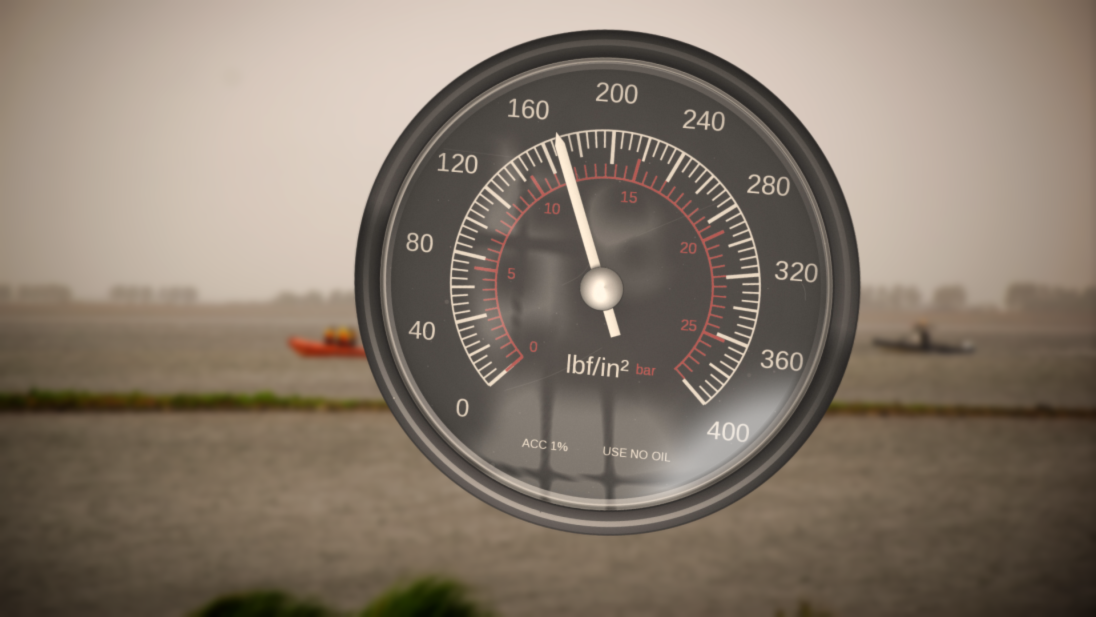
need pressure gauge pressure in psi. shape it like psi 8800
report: psi 170
